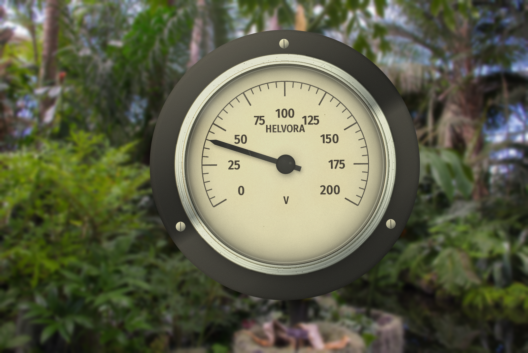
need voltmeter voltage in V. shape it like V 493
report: V 40
